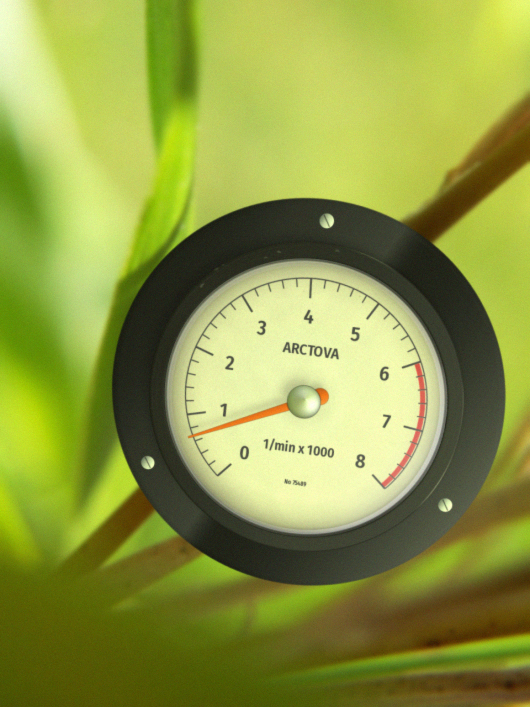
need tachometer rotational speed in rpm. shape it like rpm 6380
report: rpm 700
